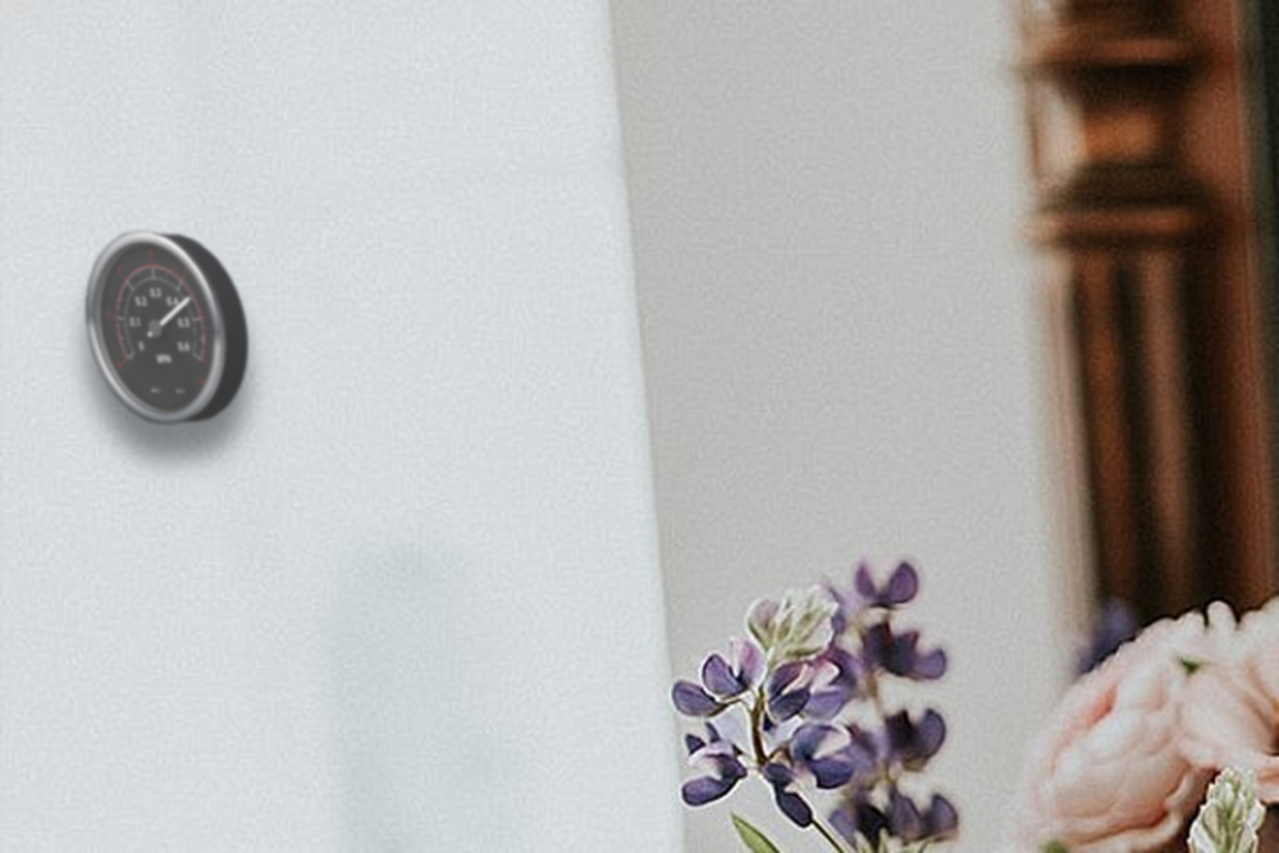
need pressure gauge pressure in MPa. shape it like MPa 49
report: MPa 0.45
